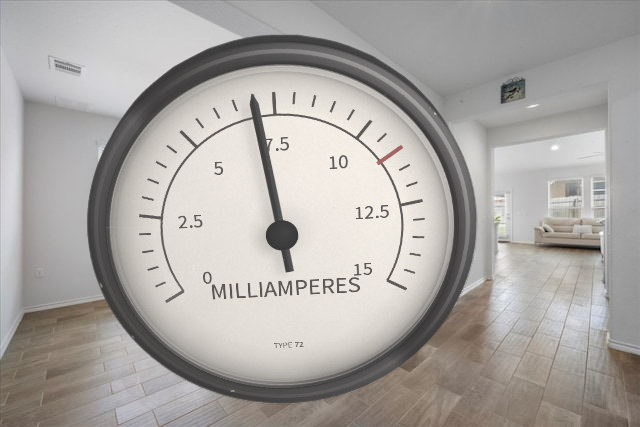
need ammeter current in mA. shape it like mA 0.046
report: mA 7
